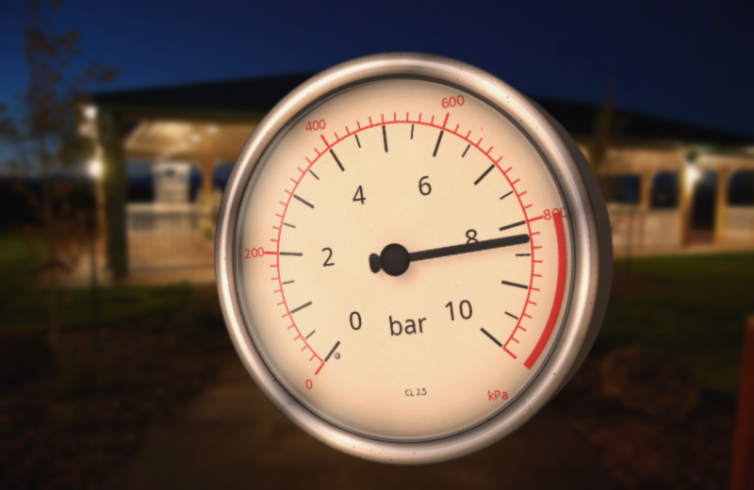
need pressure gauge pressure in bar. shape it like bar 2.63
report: bar 8.25
